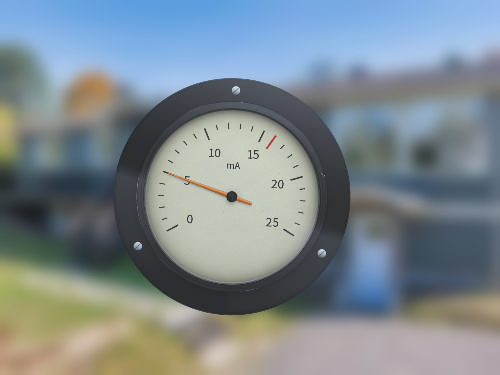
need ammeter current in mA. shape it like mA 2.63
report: mA 5
